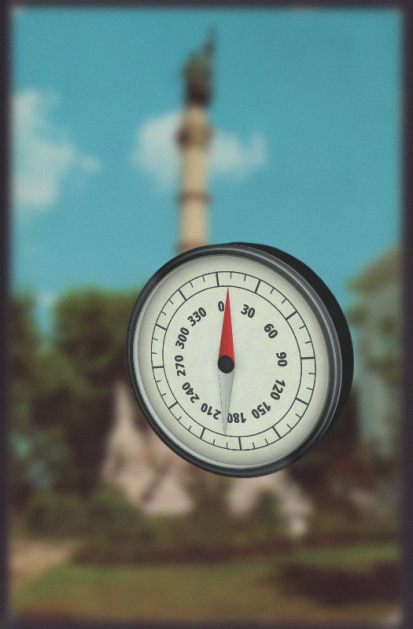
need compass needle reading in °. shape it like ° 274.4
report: ° 10
